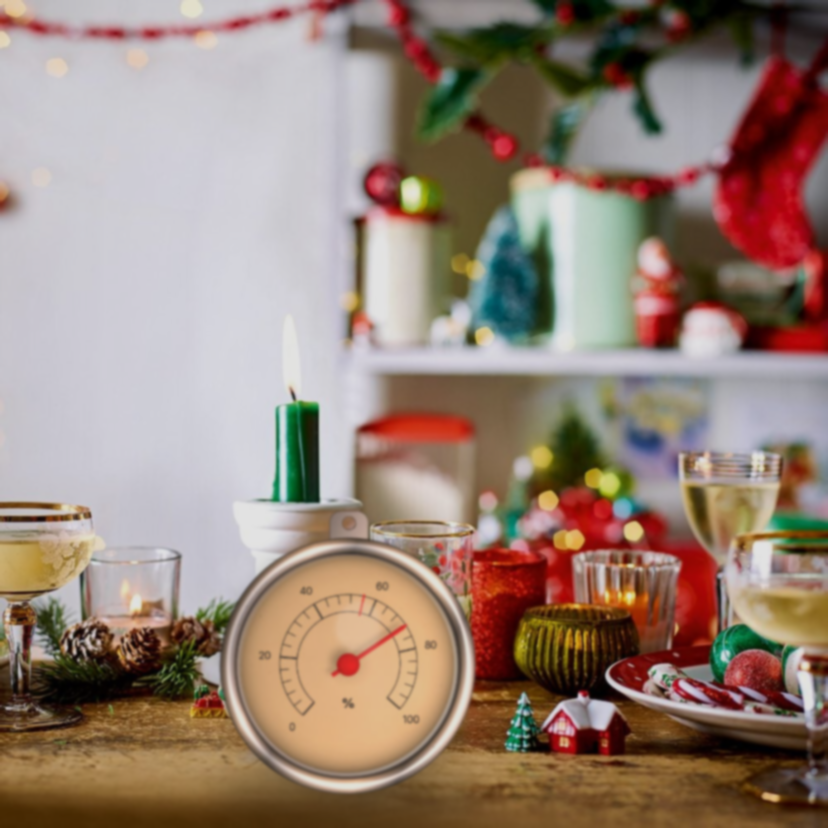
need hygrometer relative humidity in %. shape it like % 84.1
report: % 72
